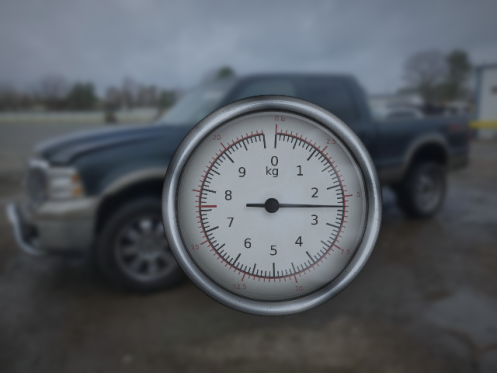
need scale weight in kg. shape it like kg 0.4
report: kg 2.5
